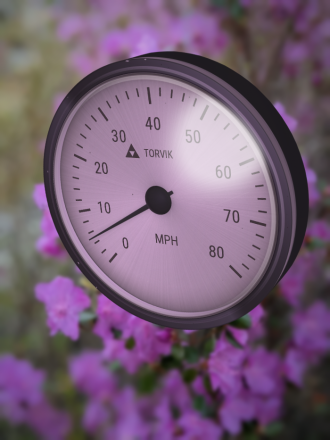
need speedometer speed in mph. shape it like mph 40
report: mph 5
